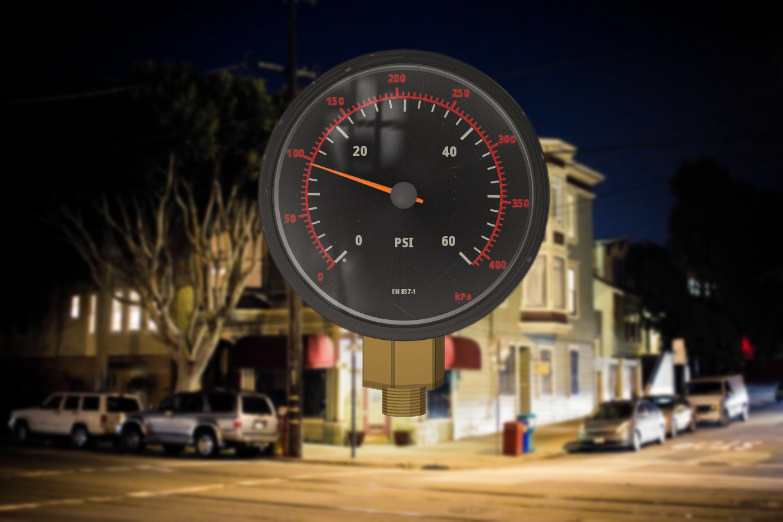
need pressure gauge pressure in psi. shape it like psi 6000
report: psi 14
